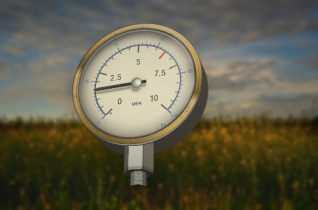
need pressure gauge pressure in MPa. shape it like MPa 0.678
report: MPa 1.5
